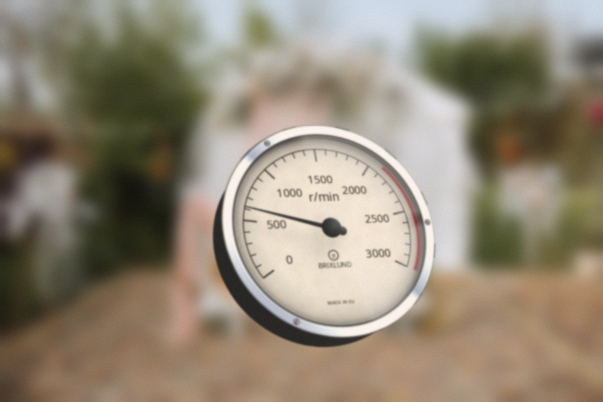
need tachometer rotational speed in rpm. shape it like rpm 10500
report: rpm 600
